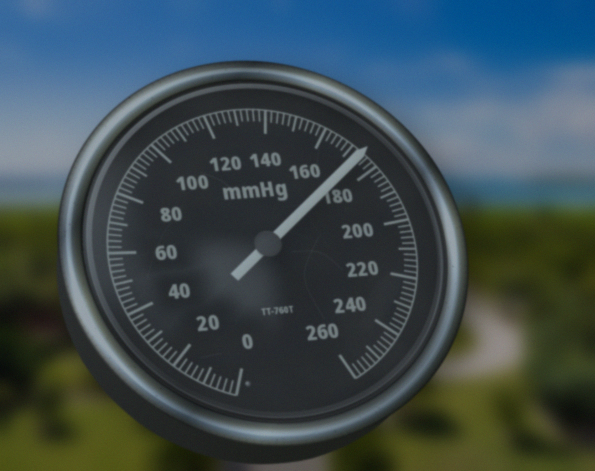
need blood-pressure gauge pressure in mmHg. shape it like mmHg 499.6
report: mmHg 174
